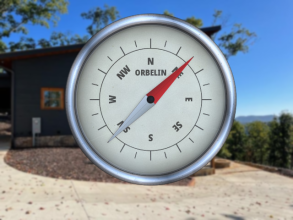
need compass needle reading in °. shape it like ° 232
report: ° 45
